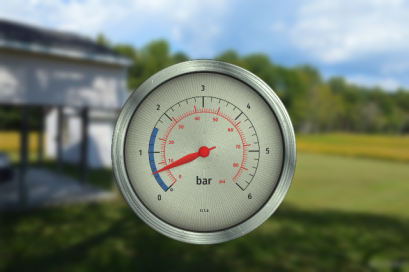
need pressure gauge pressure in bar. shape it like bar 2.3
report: bar 0.5
